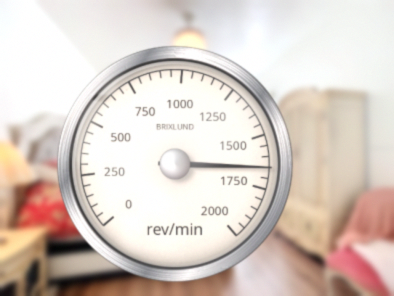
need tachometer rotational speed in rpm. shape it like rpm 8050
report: rpm 1650
